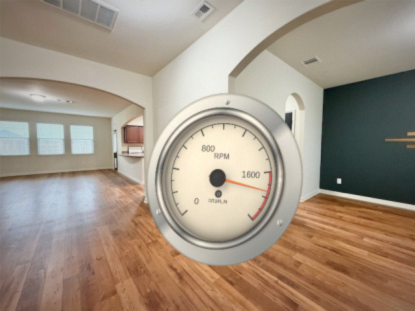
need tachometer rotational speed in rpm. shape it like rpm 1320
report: rpm 1750
